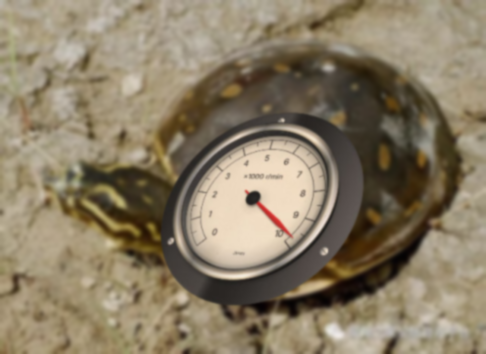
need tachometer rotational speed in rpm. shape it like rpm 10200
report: rpm 9750
